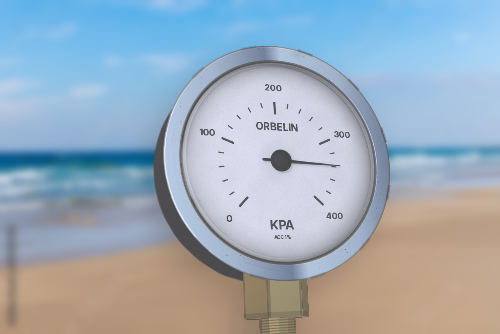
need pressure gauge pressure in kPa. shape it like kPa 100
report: kPa 340
